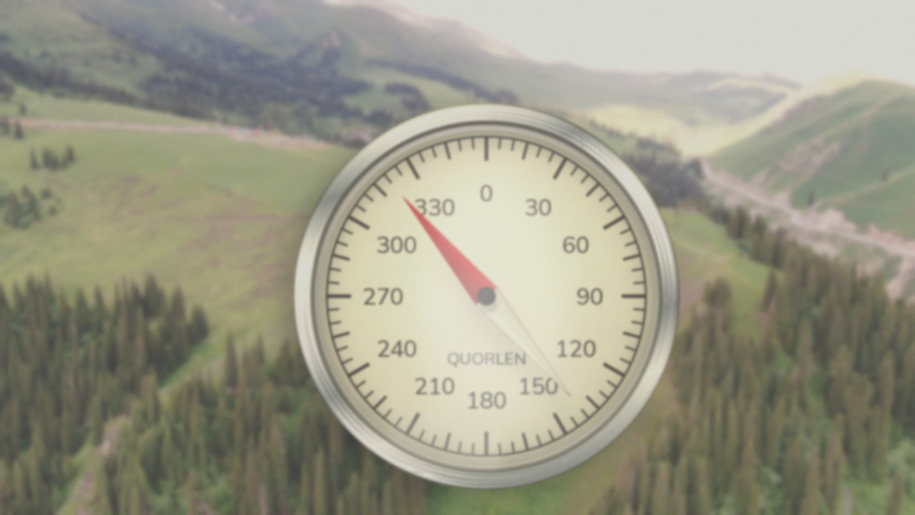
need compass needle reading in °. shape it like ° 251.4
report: ° 320
